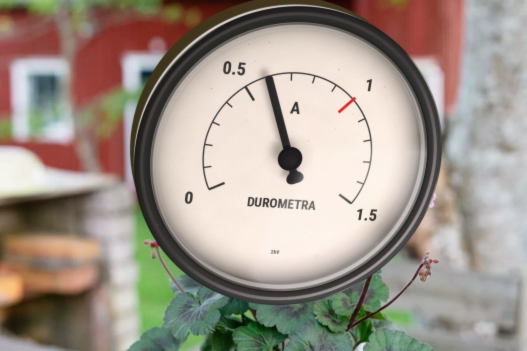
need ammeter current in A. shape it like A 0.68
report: A 0.6
